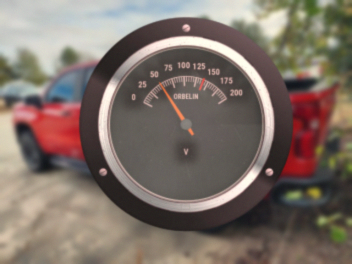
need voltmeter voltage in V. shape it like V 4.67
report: V 50
